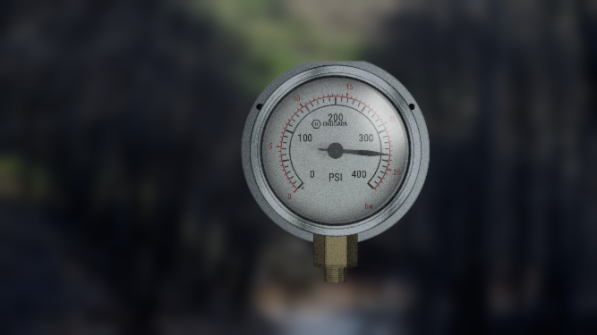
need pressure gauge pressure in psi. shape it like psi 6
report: psi 340
